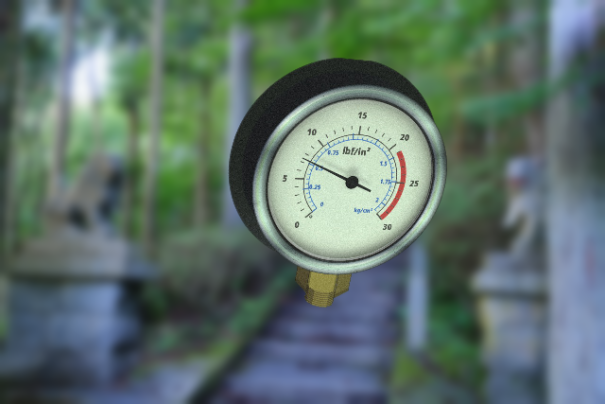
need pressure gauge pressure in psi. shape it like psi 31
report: psi 7.5
